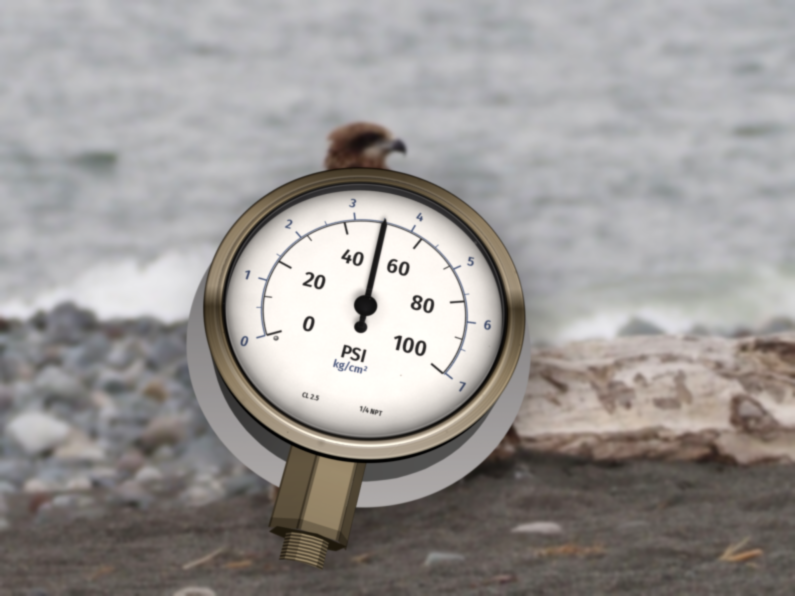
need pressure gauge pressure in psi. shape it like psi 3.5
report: psi 50
